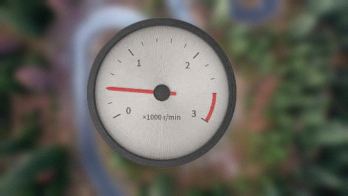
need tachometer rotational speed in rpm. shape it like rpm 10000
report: rpm 400
